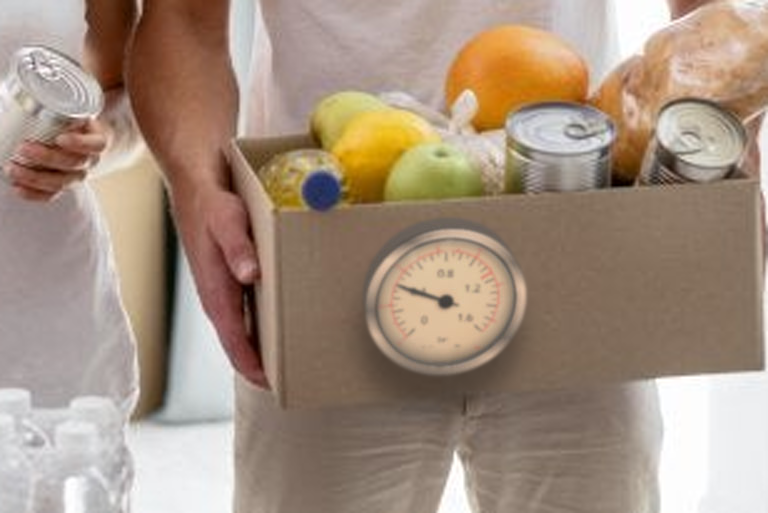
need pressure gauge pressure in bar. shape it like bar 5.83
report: bar 0.4
